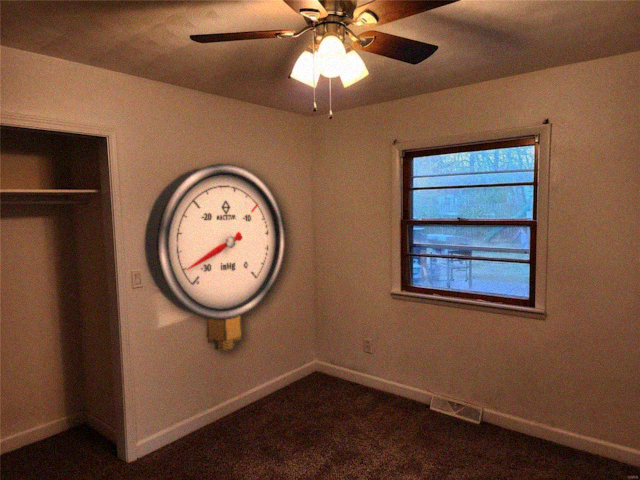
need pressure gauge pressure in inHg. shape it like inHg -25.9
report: inHg -28
